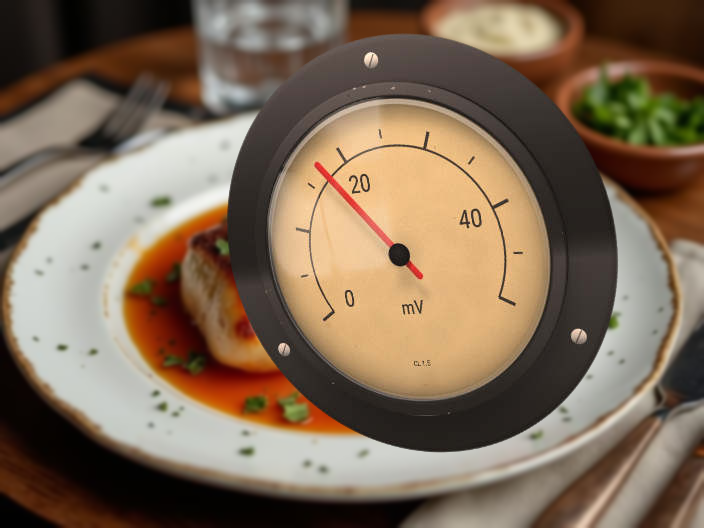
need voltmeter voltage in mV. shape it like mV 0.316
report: mV 17.5
